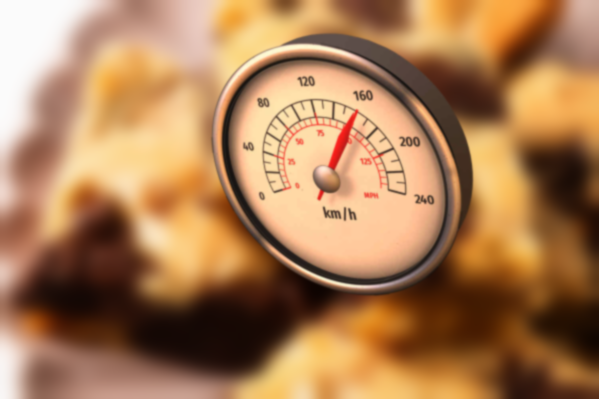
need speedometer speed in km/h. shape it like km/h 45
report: km/h 160
